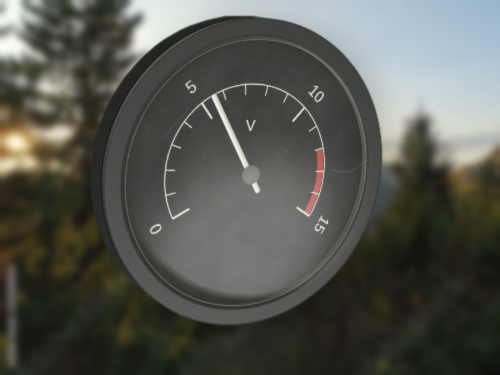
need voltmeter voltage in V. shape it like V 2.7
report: V 5.5
